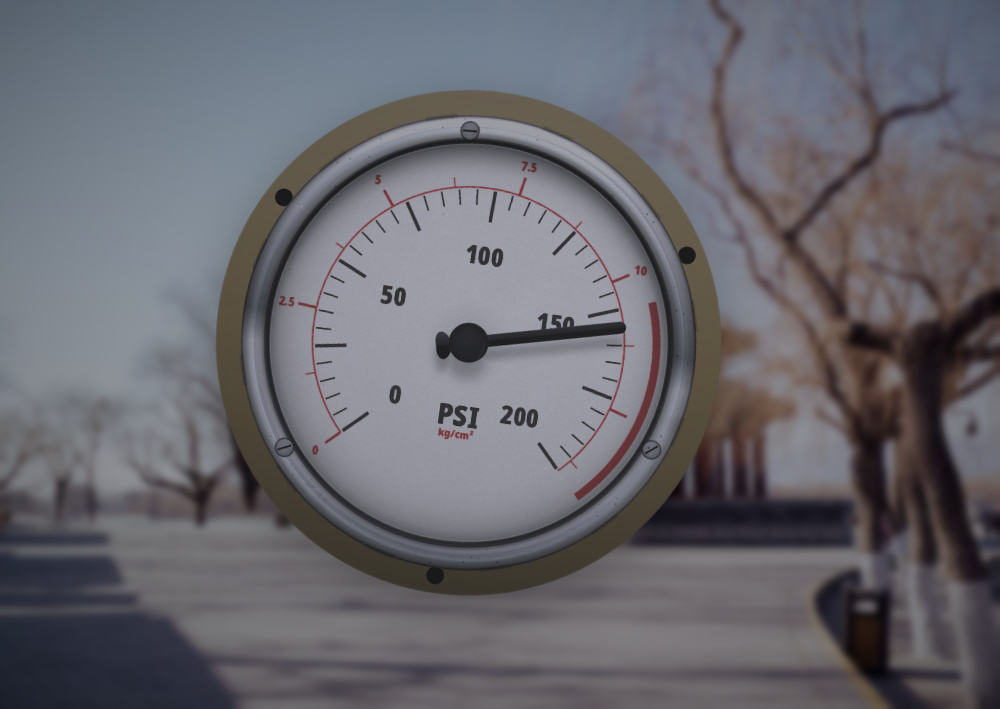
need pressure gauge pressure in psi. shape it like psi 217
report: psi 155
